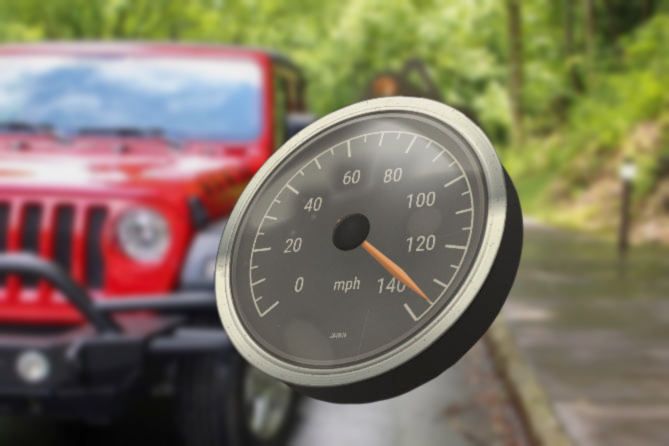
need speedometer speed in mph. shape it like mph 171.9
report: mph 135
